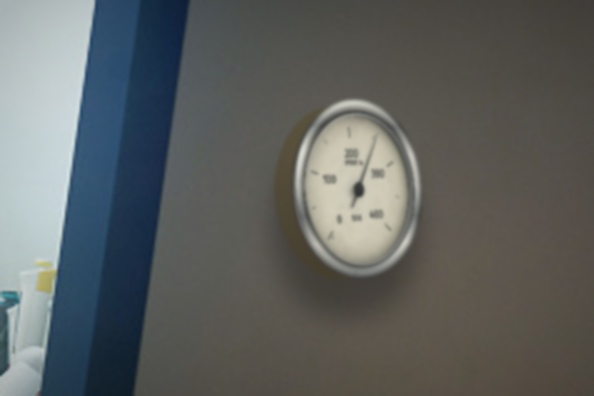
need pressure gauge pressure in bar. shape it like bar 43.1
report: bar 250
